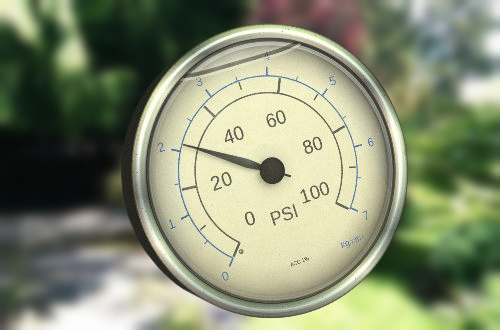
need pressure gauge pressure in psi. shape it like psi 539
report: psi 30
